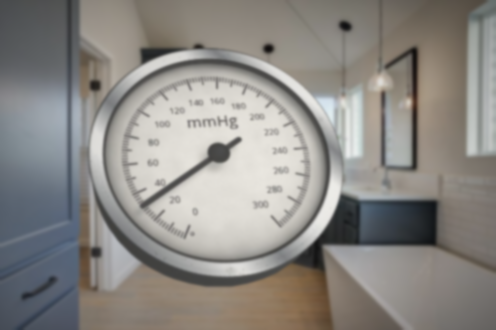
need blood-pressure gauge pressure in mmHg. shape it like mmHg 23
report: mmHg 30
